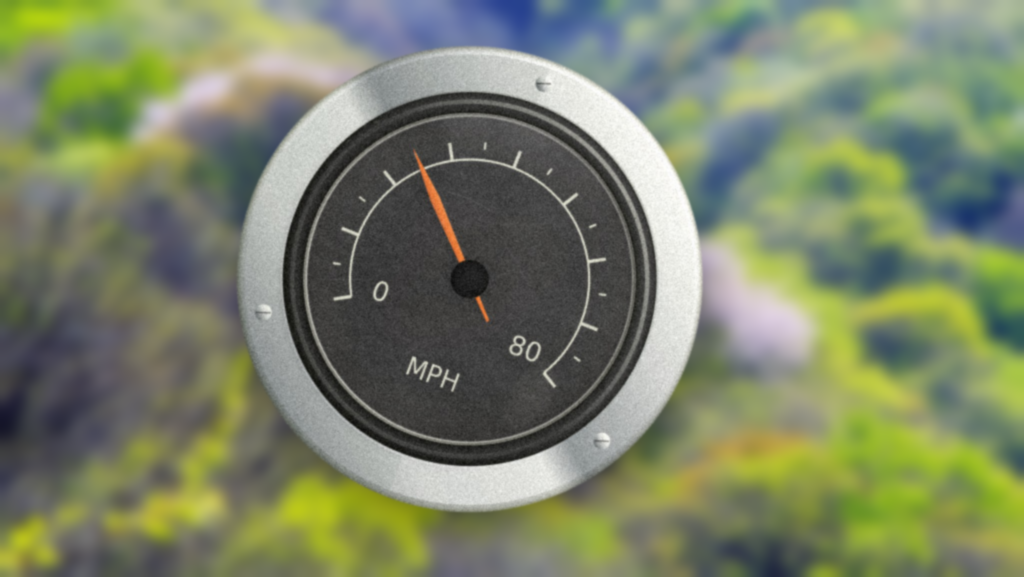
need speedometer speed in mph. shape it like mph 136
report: mph 25
